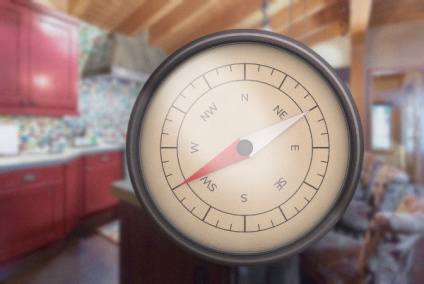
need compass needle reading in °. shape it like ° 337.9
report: ° 240
